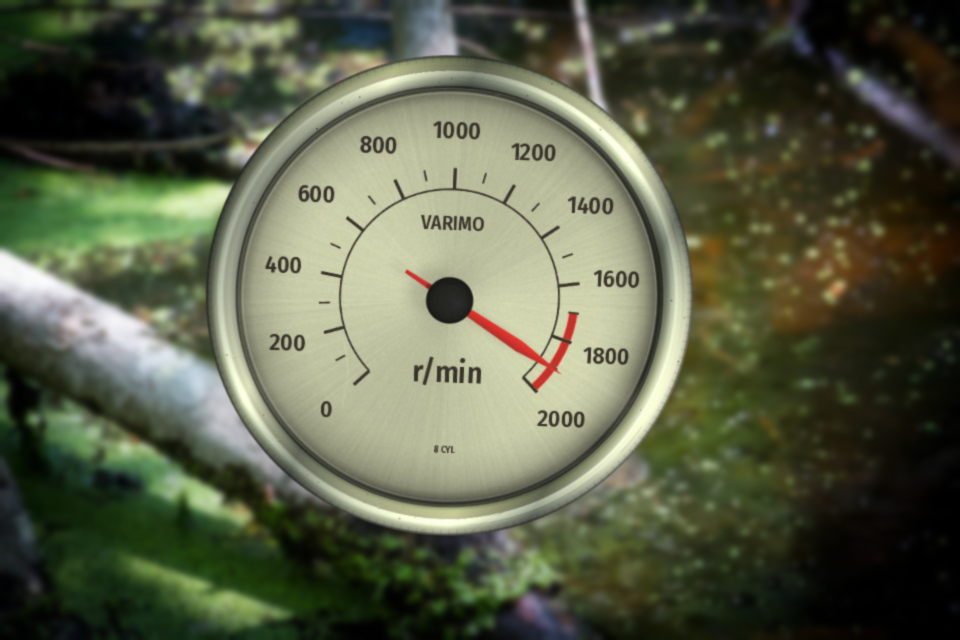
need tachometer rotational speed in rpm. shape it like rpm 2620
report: rpm 1900
